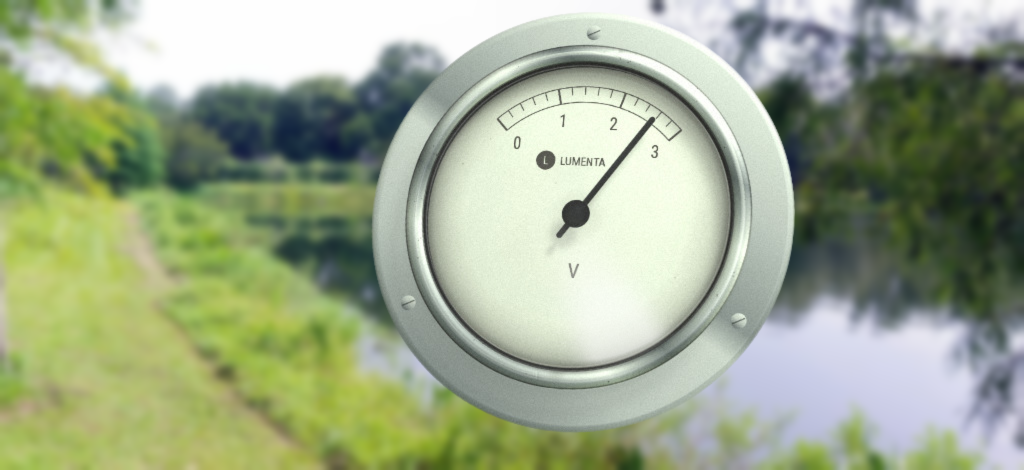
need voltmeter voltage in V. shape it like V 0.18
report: V 2.6
